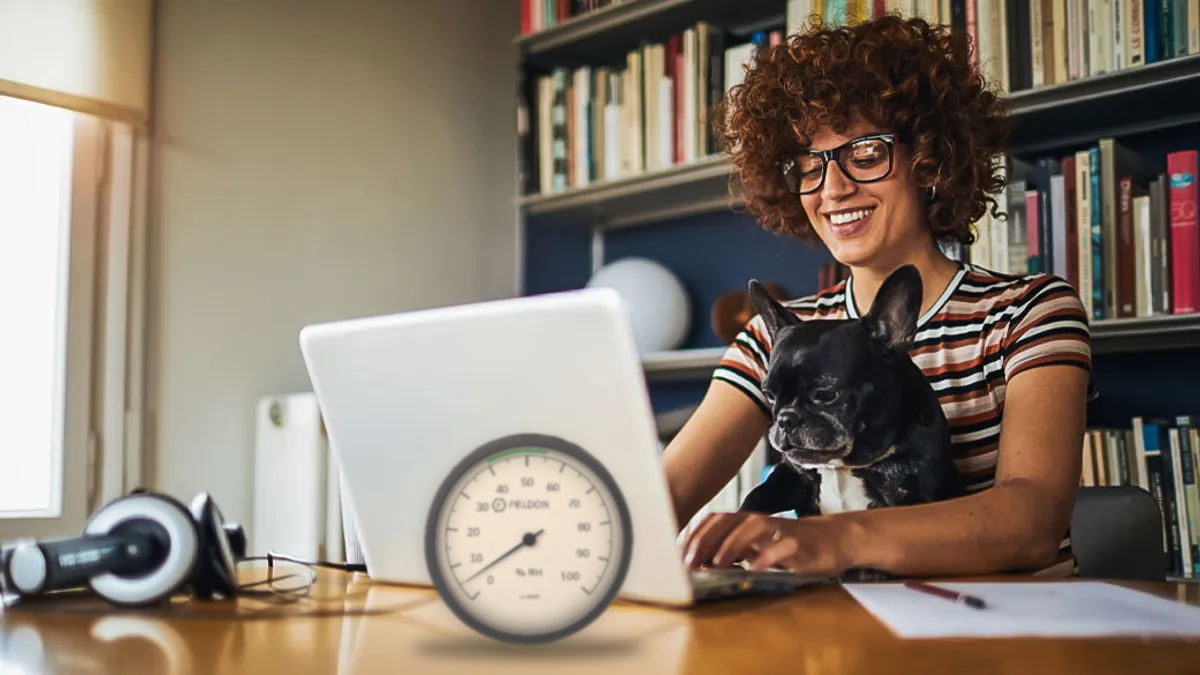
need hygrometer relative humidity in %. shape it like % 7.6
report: % 5
